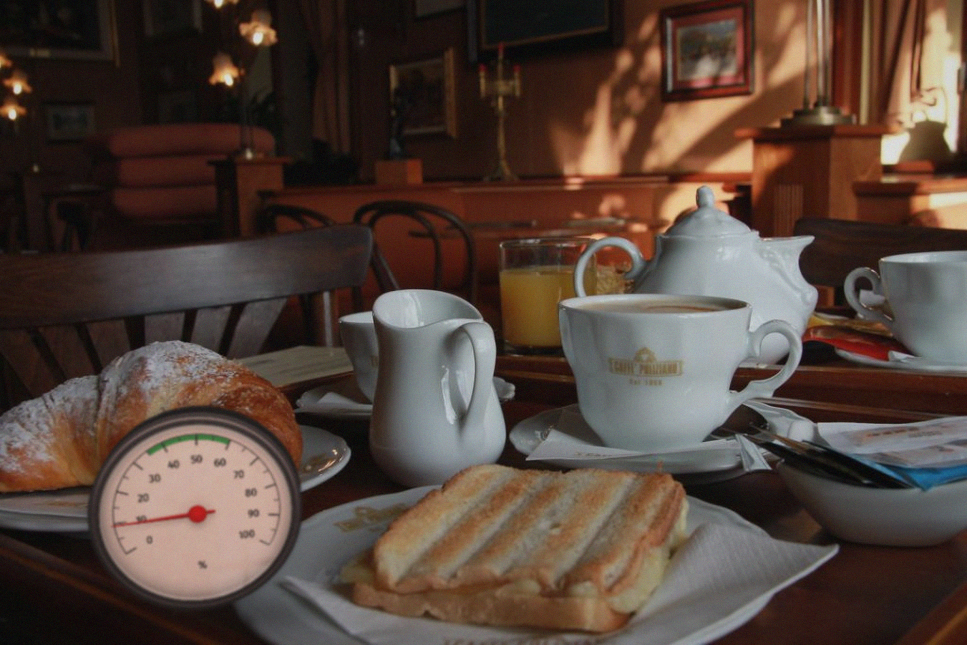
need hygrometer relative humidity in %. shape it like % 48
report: % 10
